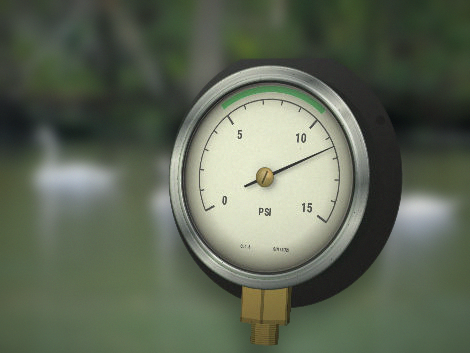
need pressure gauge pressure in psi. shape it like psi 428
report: psi 11.5
